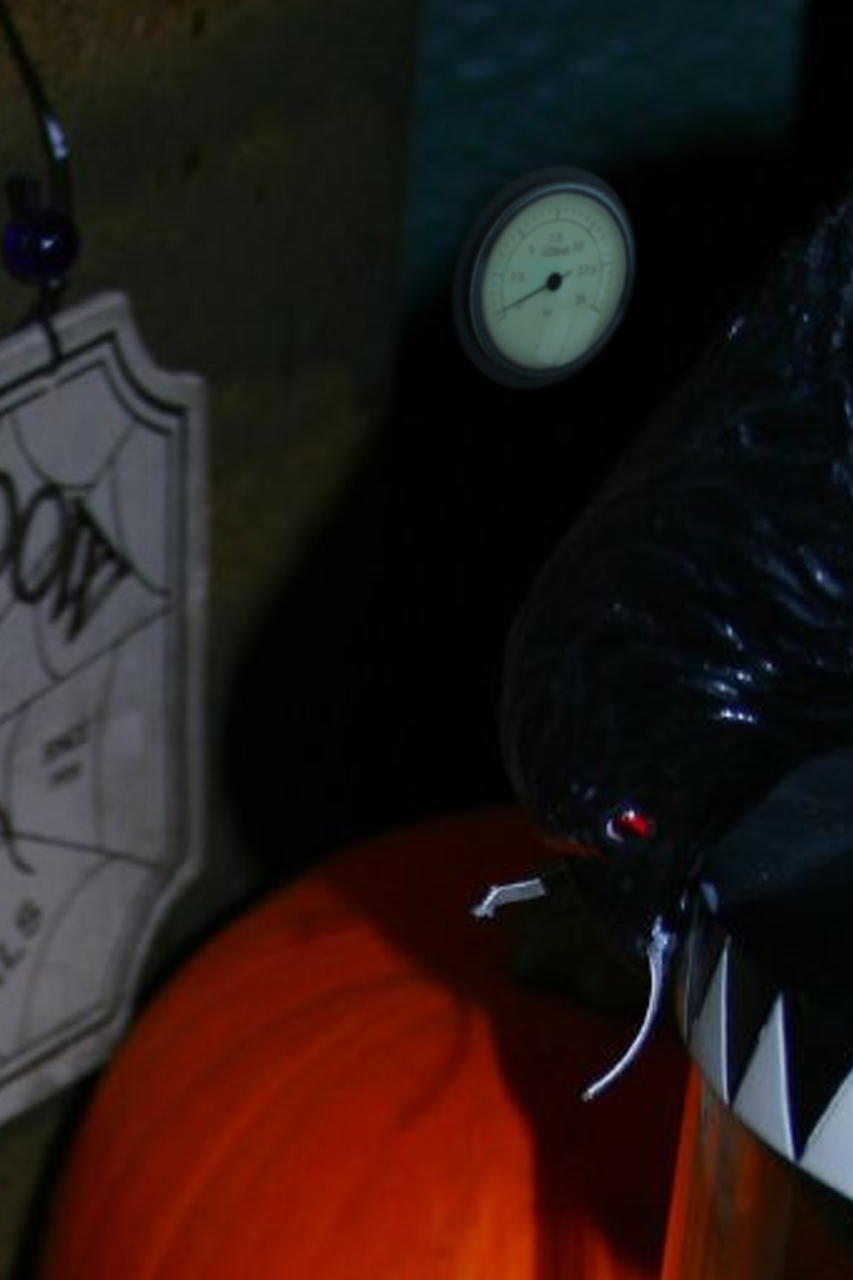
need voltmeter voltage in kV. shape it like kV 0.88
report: kV 0.5
